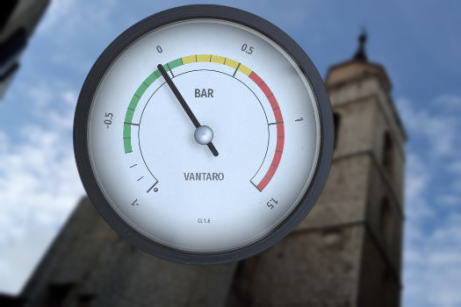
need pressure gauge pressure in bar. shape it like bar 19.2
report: bar -0.05
